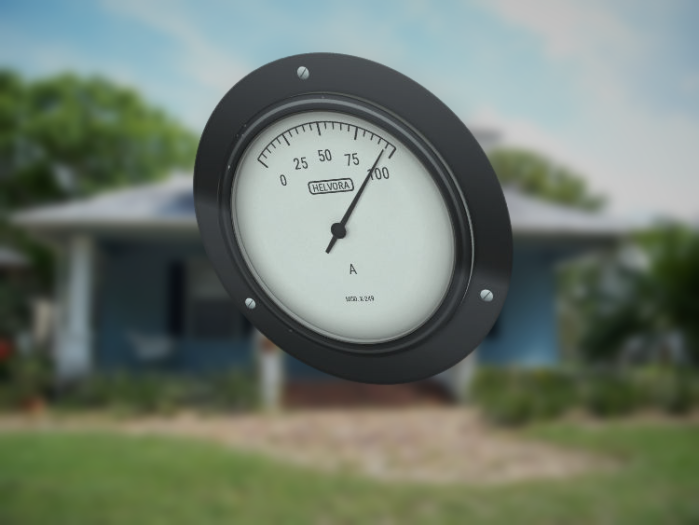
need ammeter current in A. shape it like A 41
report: A 95
